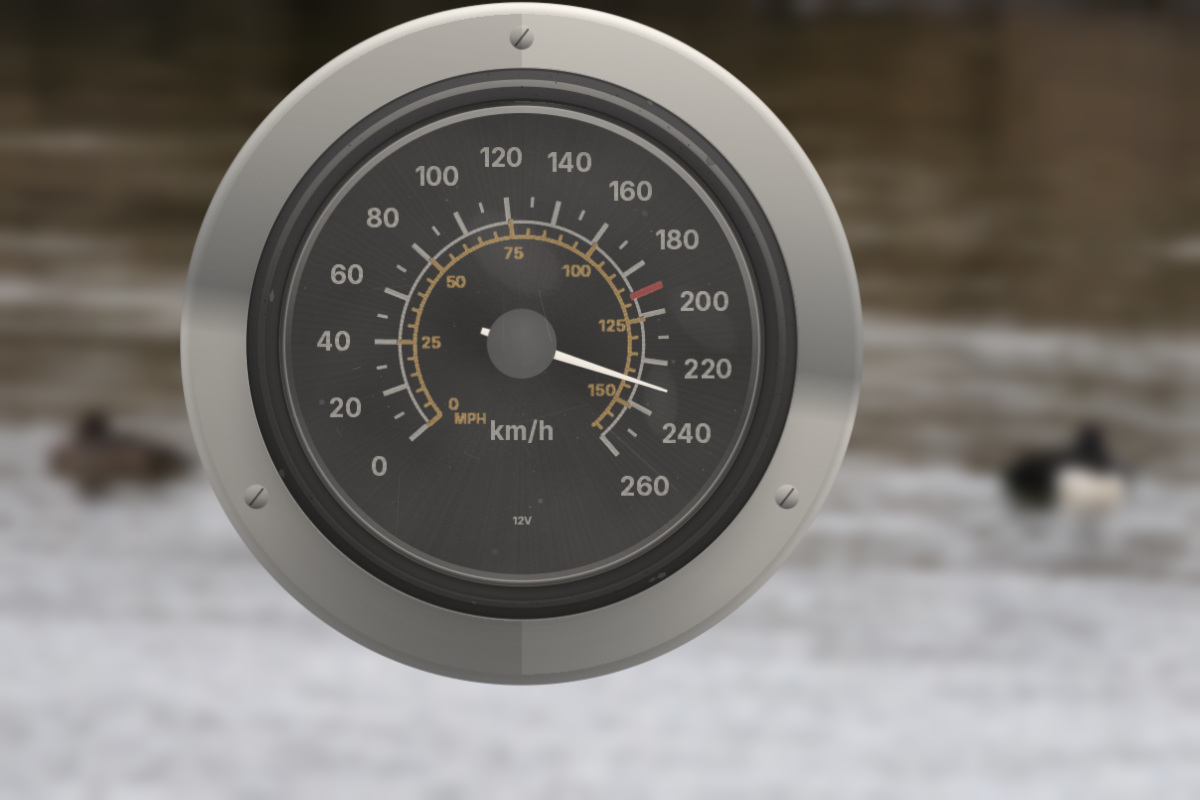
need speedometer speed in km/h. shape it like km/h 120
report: km/h 230
